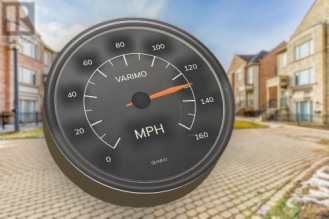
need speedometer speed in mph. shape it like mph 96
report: mph 130
